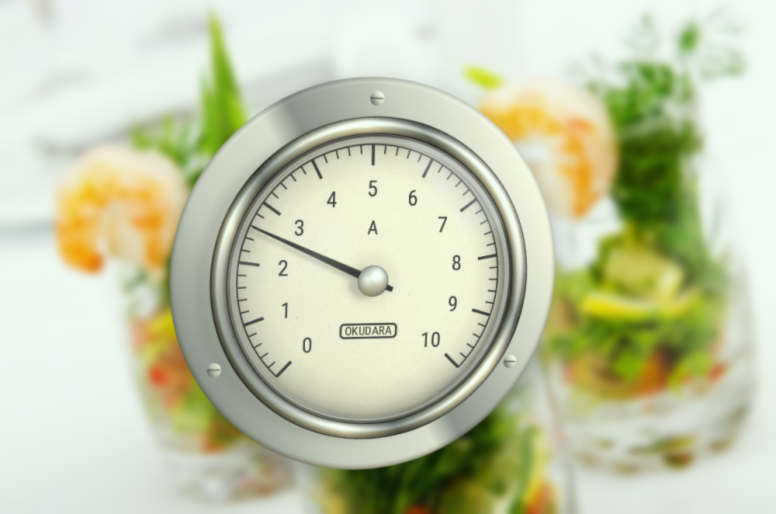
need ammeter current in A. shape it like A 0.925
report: A 2.6
